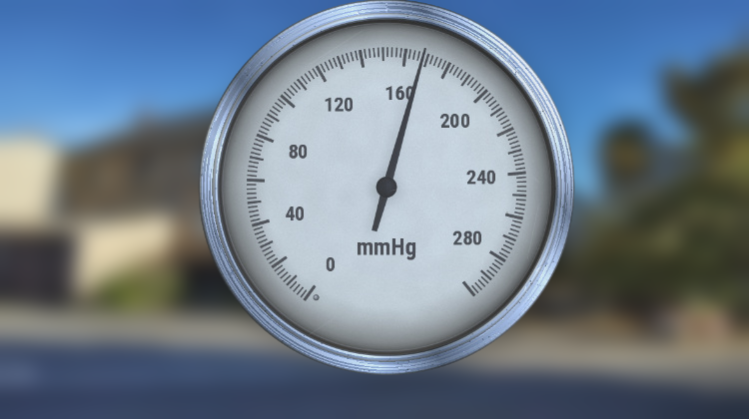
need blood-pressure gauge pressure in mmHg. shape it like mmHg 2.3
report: mmHg 168
